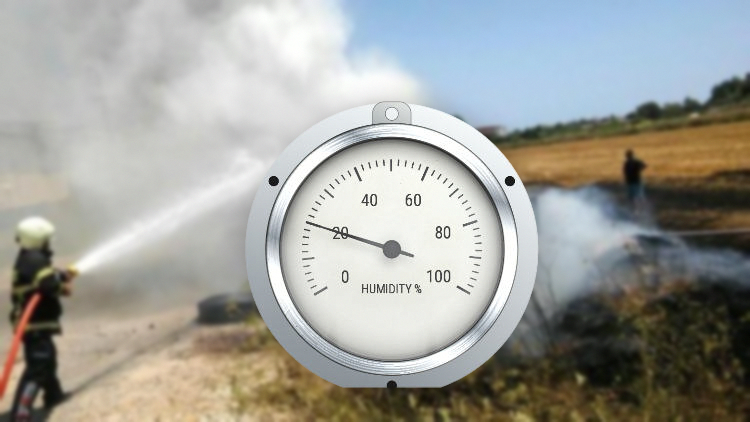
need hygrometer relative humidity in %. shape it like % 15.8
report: % 20
